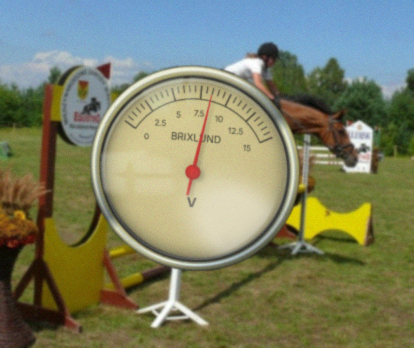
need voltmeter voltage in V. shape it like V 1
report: V 8.5
